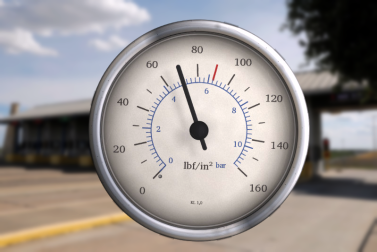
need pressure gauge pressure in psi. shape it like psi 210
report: psi 70
